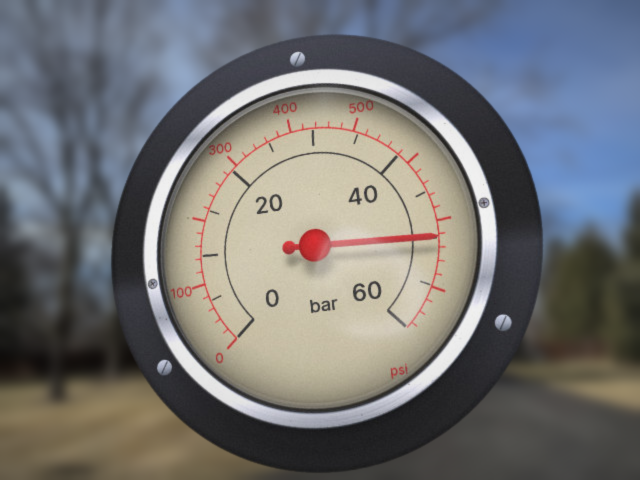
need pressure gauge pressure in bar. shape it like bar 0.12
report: bar 50
